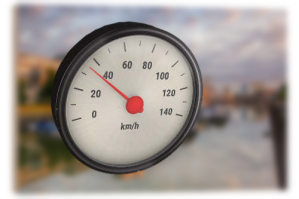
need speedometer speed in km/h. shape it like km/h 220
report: km/h 35
